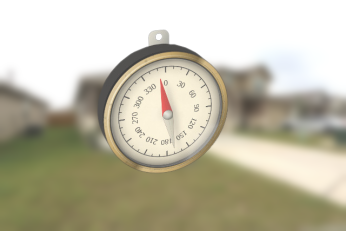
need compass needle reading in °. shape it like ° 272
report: ° 350
